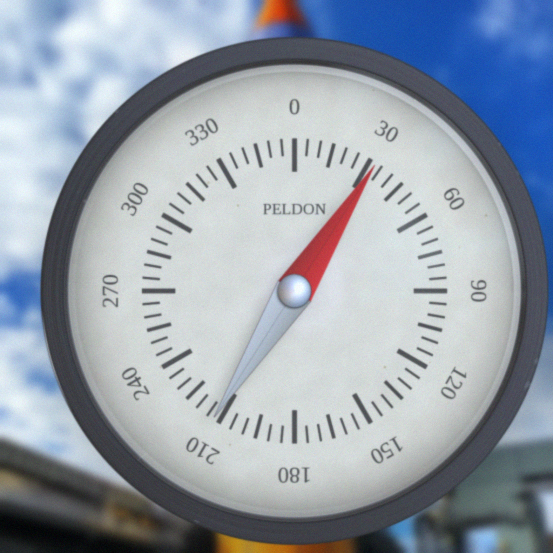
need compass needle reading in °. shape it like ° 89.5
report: ° 32.5
